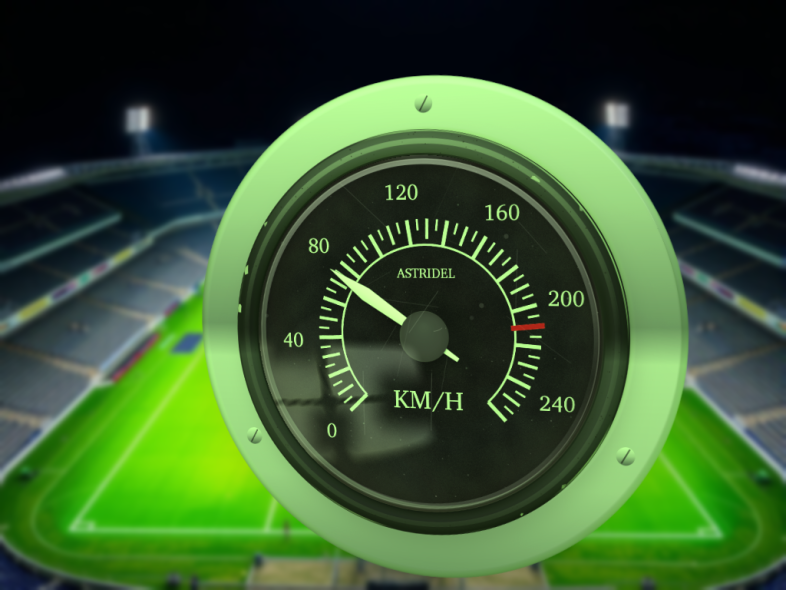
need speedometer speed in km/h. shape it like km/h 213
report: km/h 75
